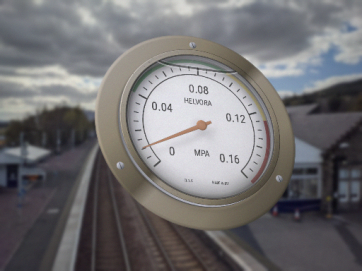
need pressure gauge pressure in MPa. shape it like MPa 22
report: MPa 0.01
